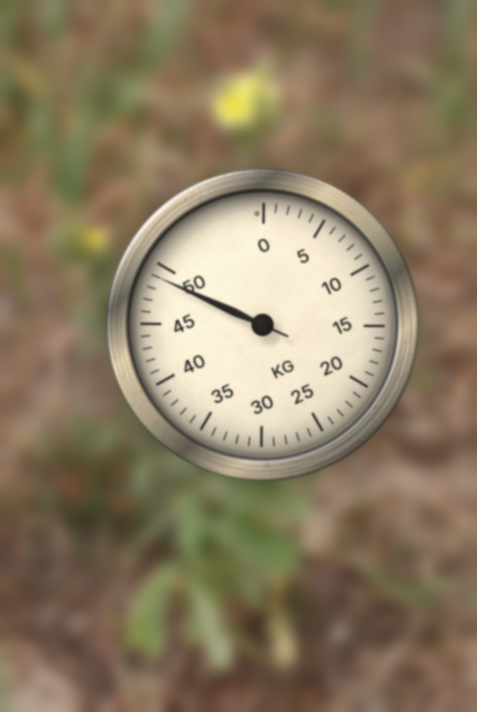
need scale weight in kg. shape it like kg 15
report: kg 49
